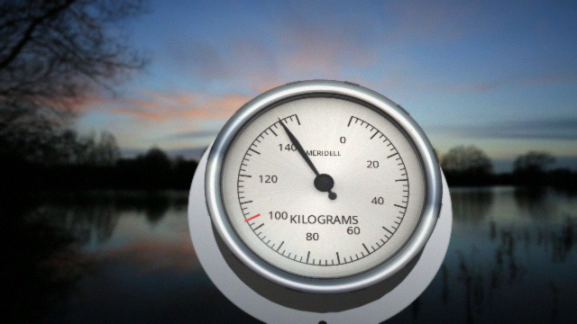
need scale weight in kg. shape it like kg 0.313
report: kg 144
